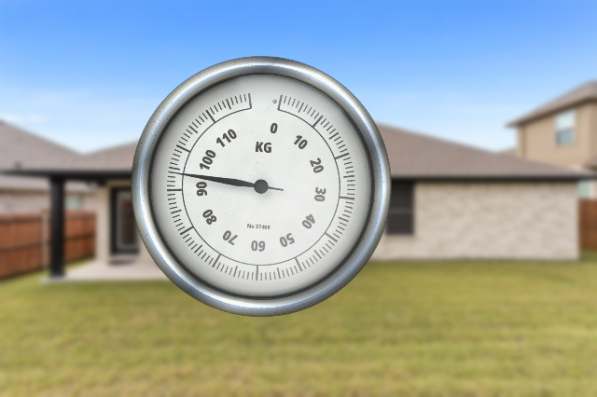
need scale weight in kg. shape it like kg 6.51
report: kg 94
